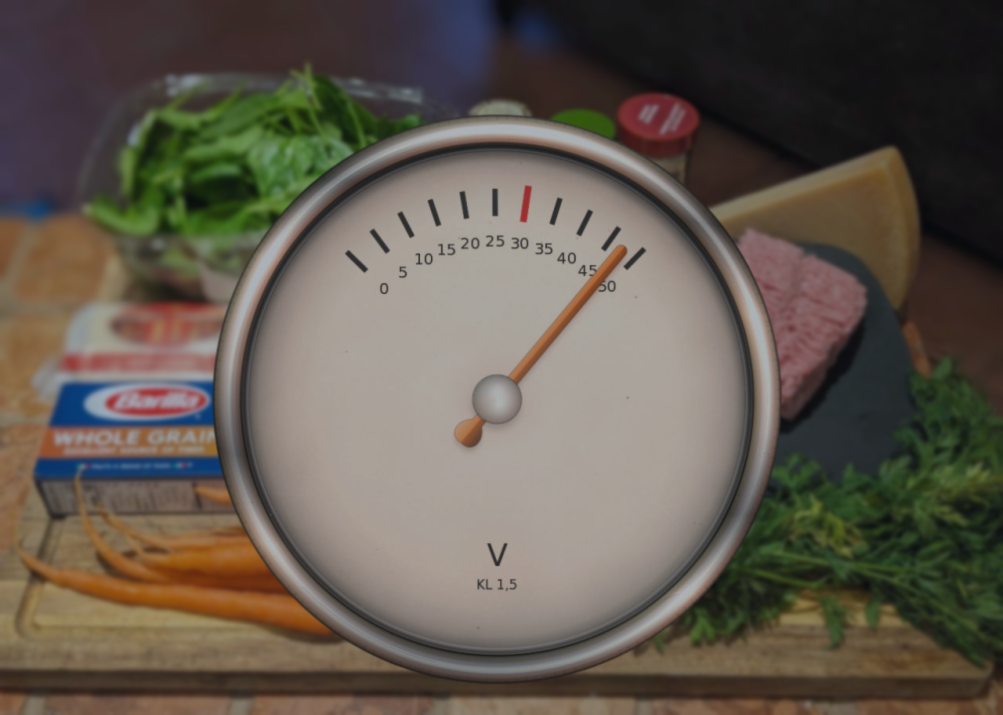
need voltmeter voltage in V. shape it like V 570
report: V 47.5
